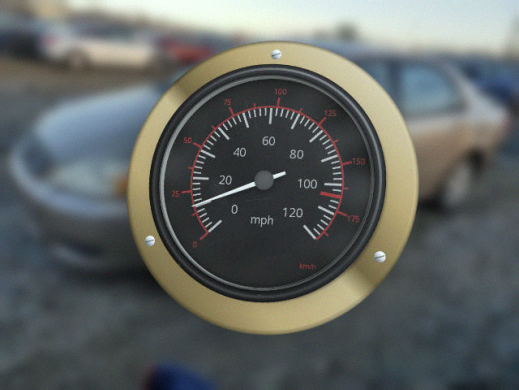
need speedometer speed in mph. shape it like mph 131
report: mph 10
